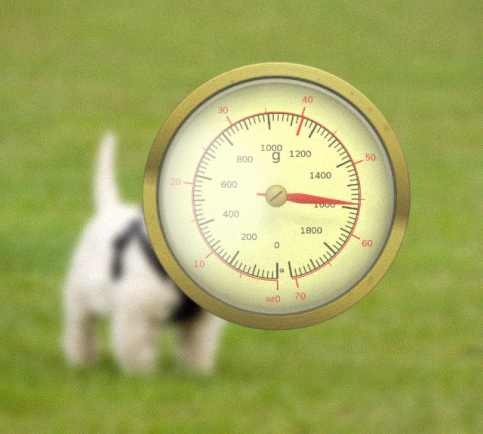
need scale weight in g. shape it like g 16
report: g 1580
